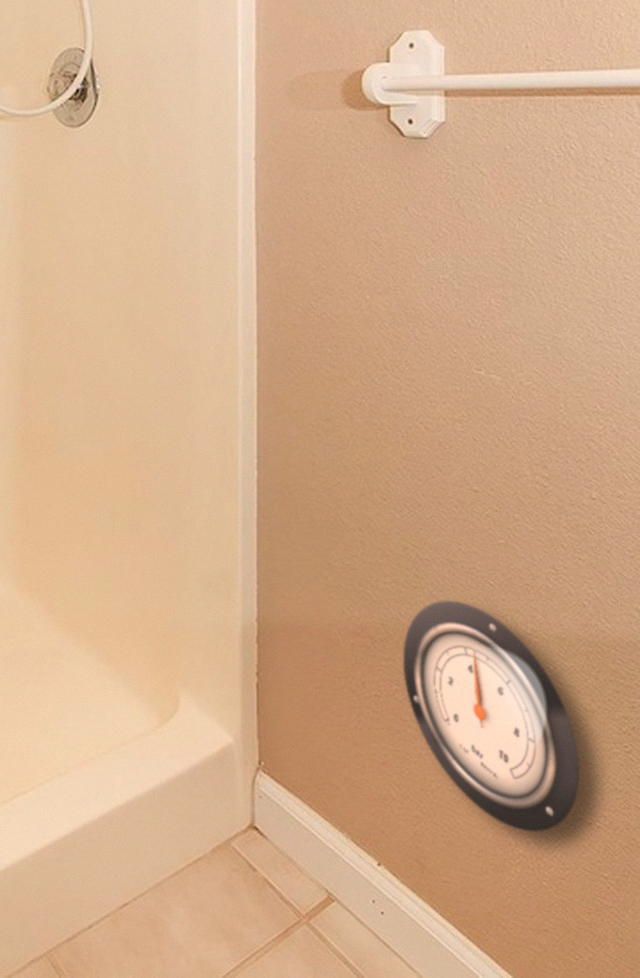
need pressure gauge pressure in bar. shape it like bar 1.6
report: bar 4.5
